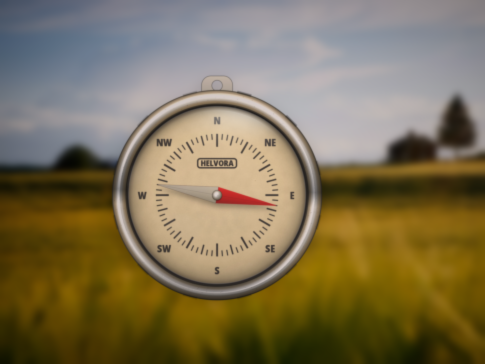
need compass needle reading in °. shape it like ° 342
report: ° 100
